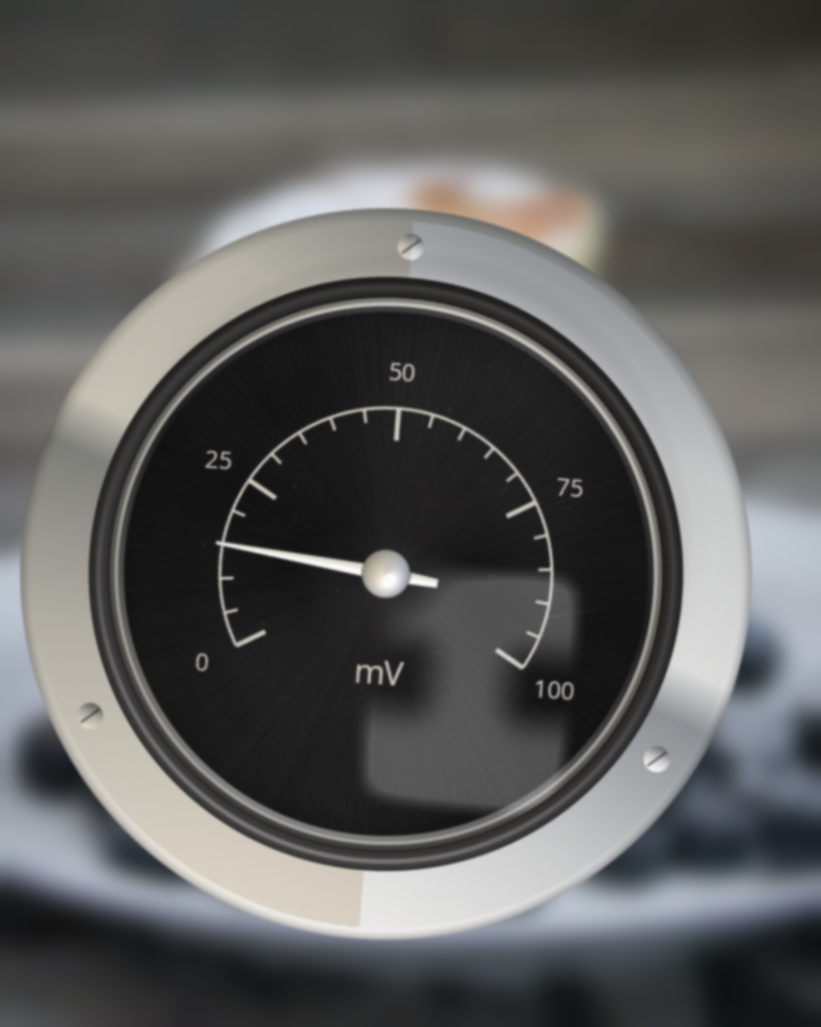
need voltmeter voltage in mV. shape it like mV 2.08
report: mV 15
